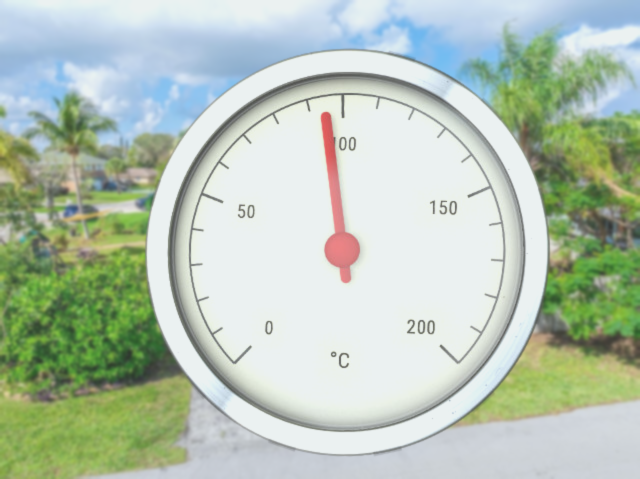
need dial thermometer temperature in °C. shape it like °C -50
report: °C 95
